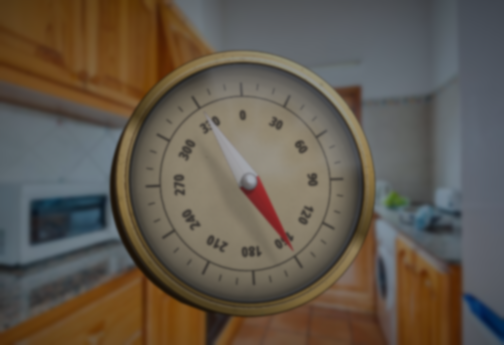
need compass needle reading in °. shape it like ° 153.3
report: ° 150
